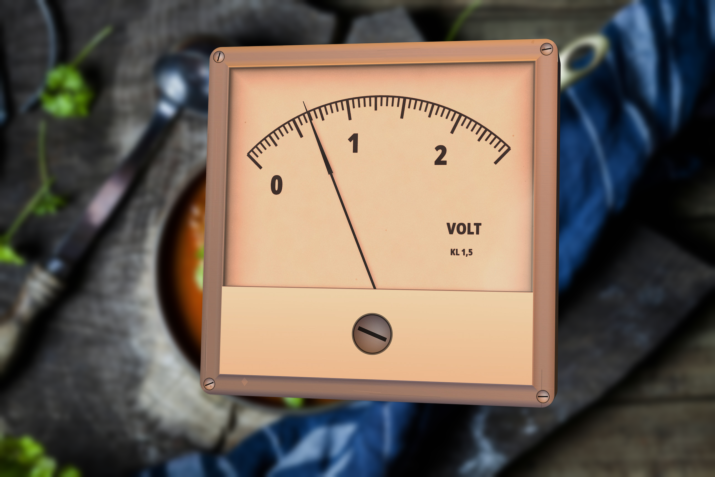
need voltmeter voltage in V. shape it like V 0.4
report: V 0.65
